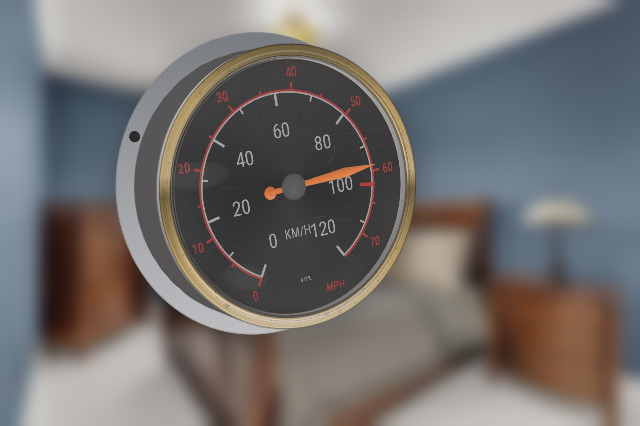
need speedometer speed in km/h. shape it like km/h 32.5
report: km/h 95
